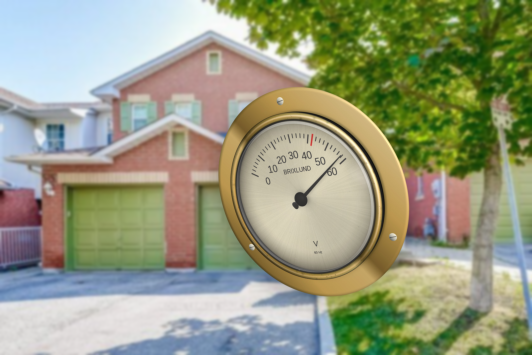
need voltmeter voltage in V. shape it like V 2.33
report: V 58
